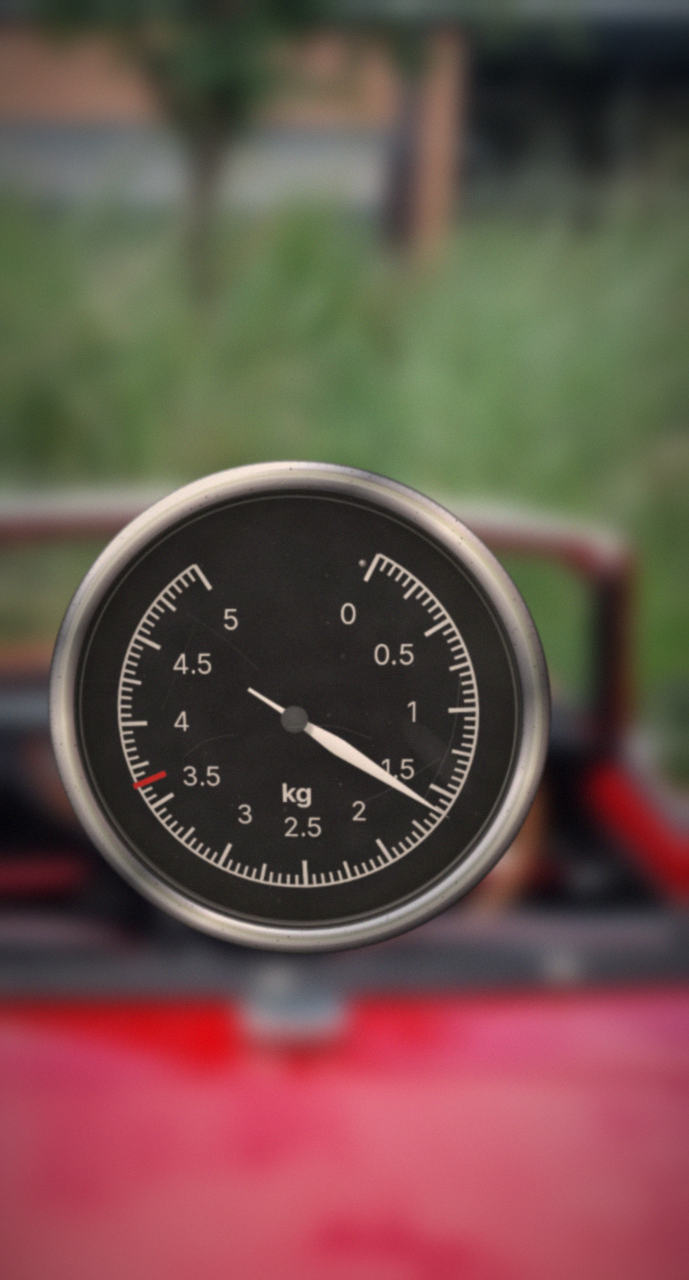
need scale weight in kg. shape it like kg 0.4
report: kg 1.6
